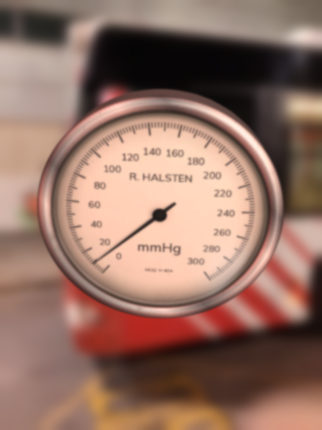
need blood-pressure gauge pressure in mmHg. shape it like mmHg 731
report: mmHg 10
